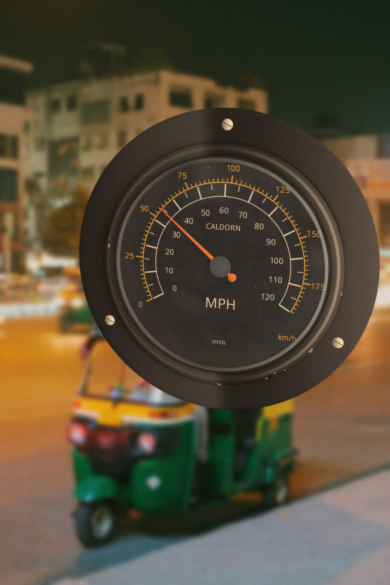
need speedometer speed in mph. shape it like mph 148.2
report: mph 35
